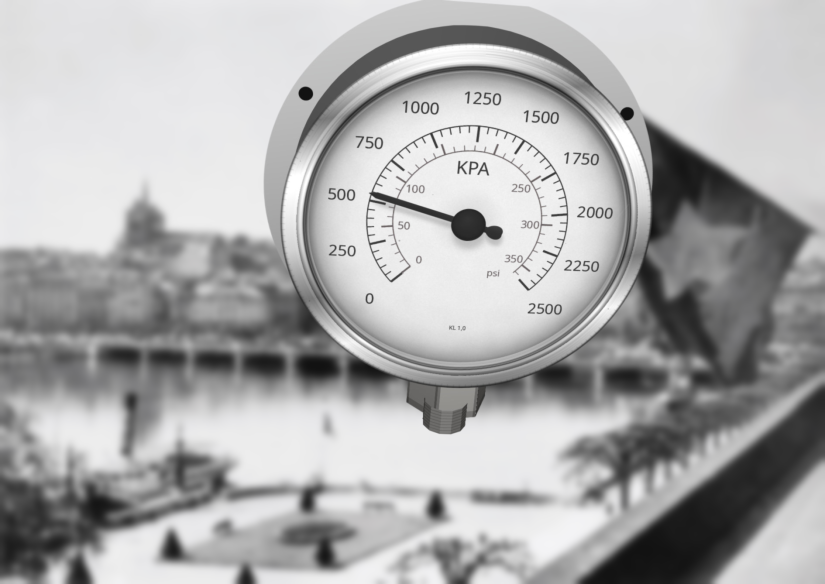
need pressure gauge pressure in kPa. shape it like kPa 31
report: kPa 550
